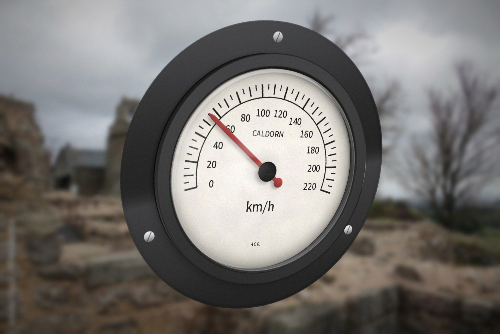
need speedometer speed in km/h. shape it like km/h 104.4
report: km/h 55
